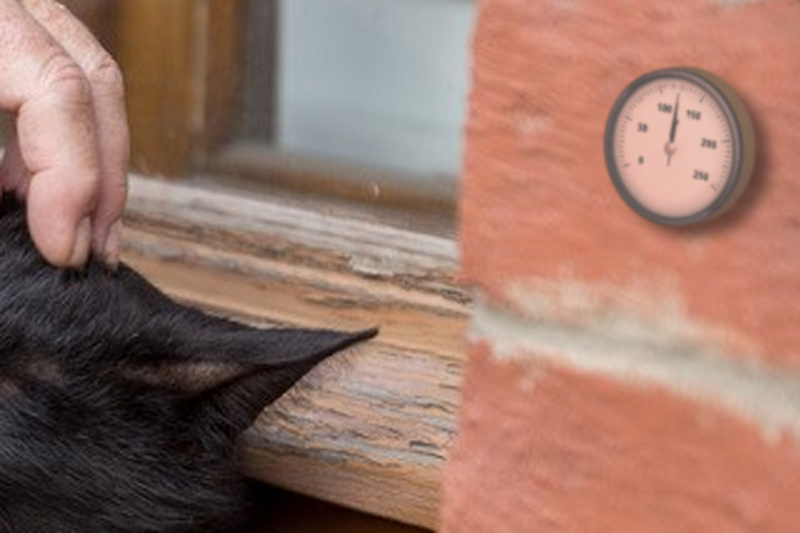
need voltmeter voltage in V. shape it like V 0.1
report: V 125
